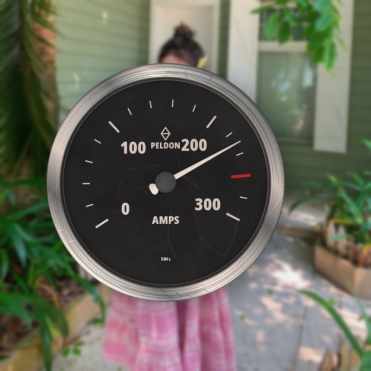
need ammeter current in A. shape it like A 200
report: A 230
